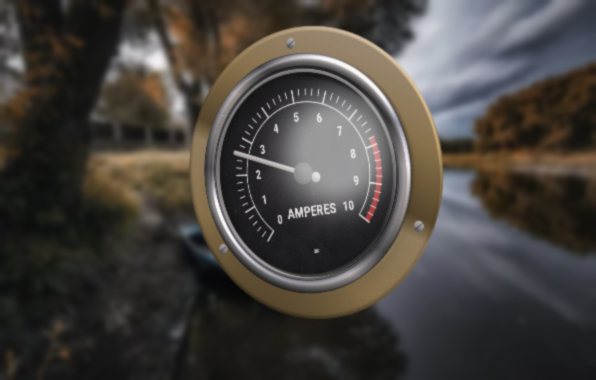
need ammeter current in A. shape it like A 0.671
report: A 2.6
